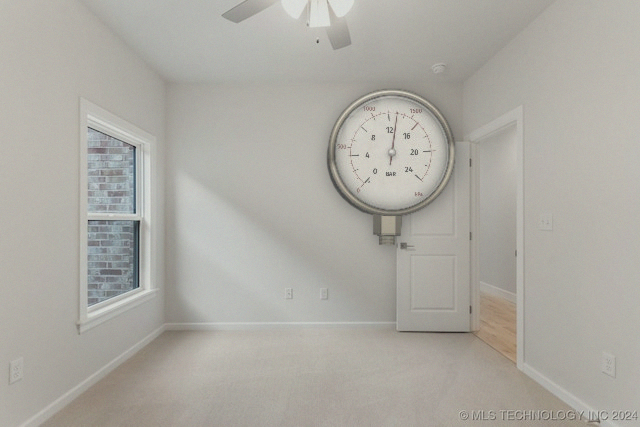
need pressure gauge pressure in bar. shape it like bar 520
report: bar 13
